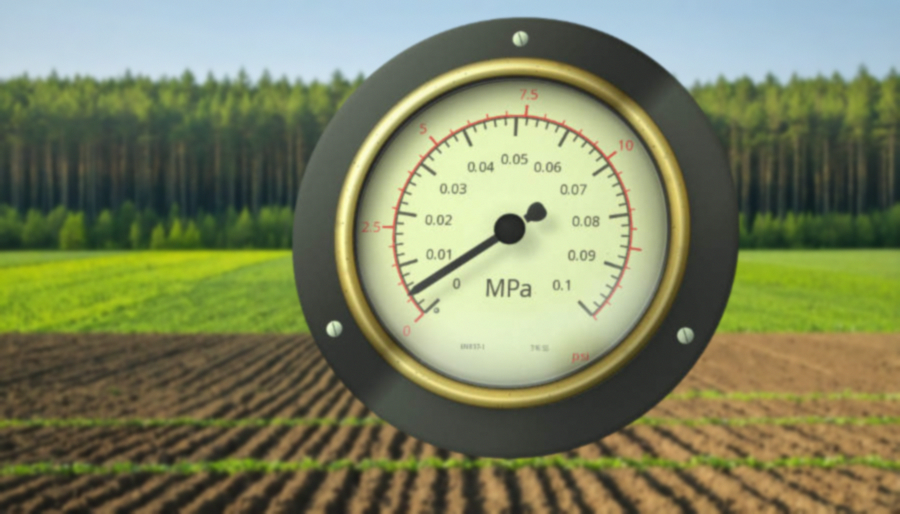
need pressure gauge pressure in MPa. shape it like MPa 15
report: MPa 0.004
